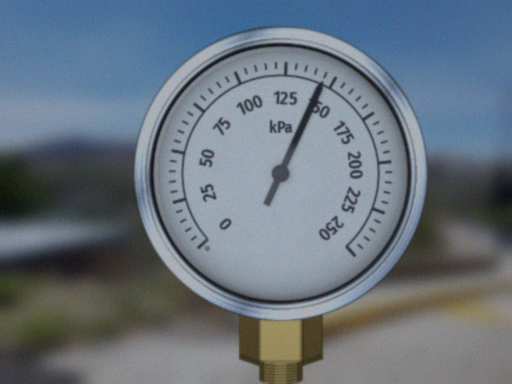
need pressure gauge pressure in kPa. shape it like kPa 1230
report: kPa 145
